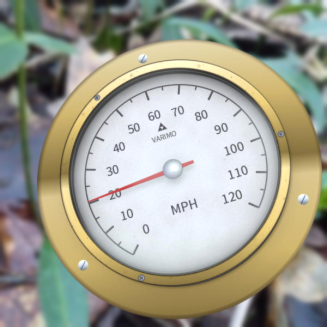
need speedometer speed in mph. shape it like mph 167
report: mph 20
